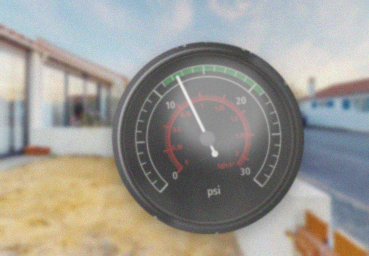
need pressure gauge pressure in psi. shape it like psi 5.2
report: psi 12.5
